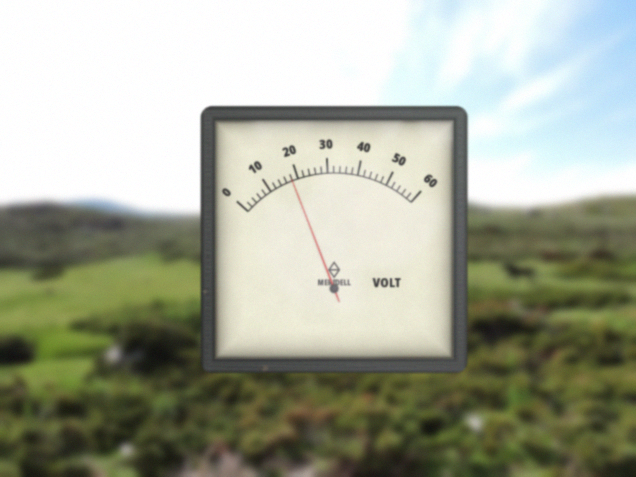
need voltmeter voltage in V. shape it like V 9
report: V 18
